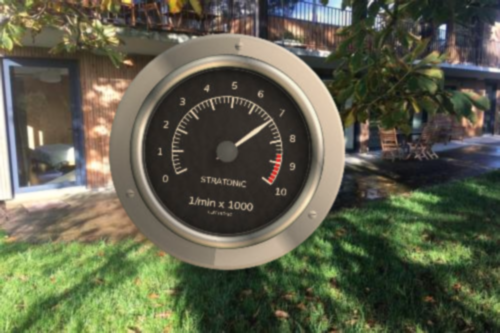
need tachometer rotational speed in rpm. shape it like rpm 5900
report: rpm 7000
